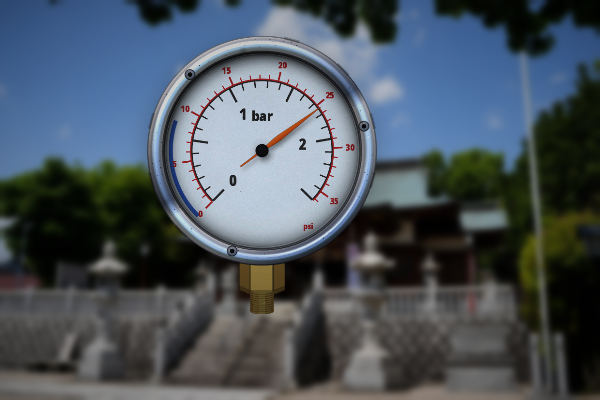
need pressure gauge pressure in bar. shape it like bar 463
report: bar 1.75
